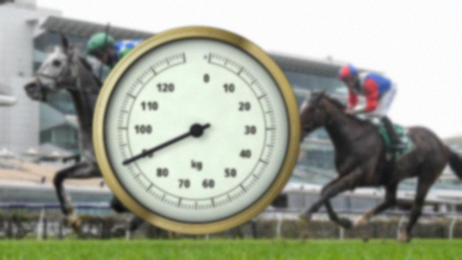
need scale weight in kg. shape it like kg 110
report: kg 90
